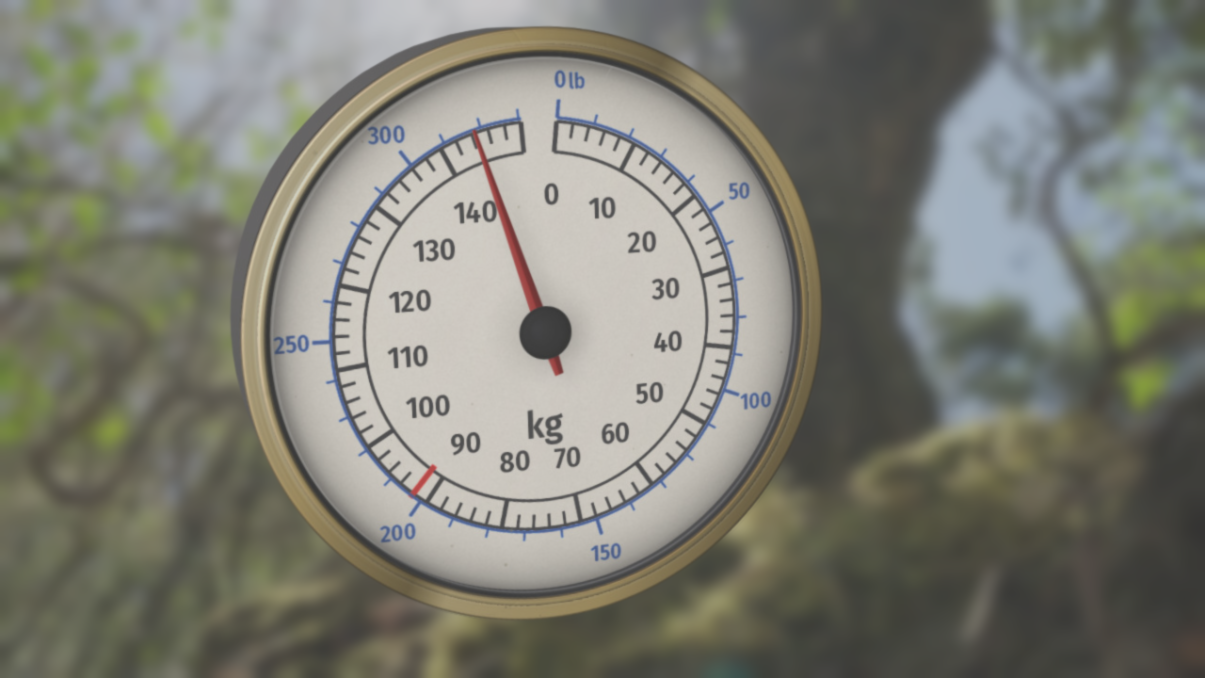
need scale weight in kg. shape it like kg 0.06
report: kg 144
